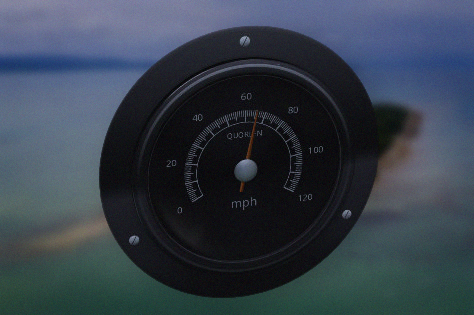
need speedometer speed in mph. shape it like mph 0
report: mph 65
